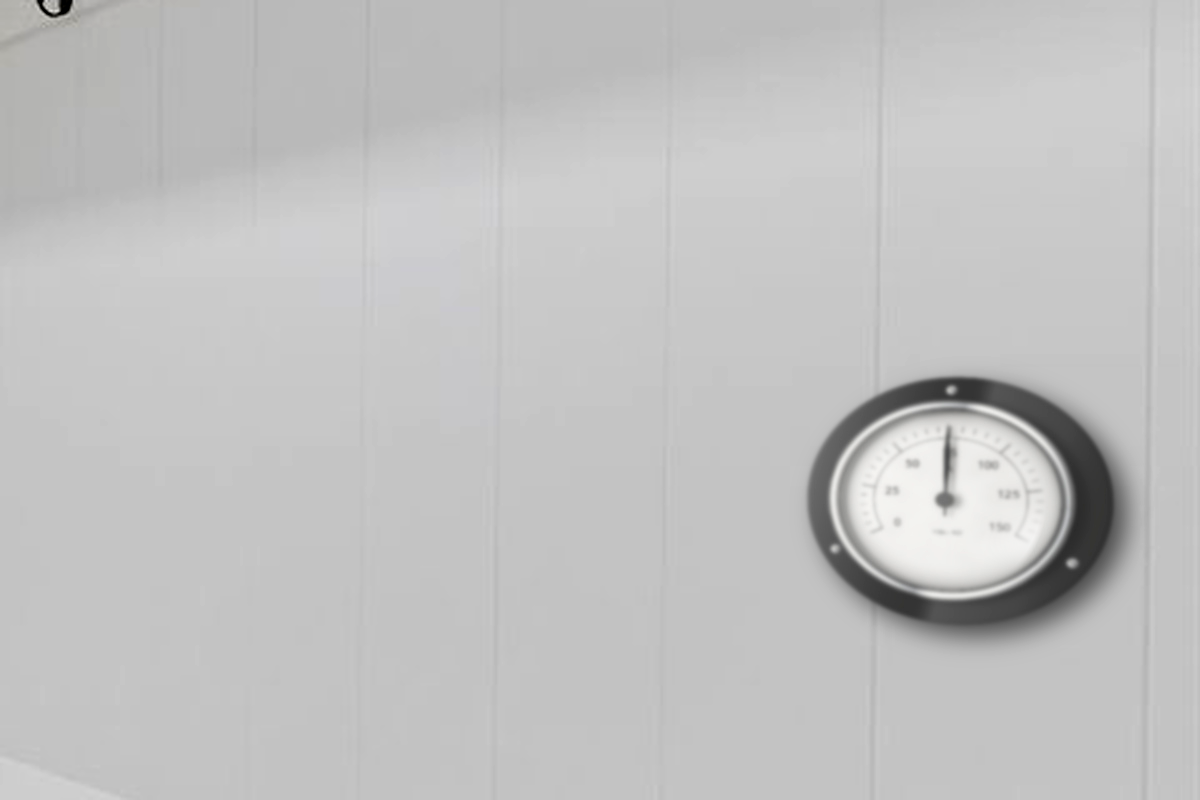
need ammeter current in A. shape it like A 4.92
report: A 75
